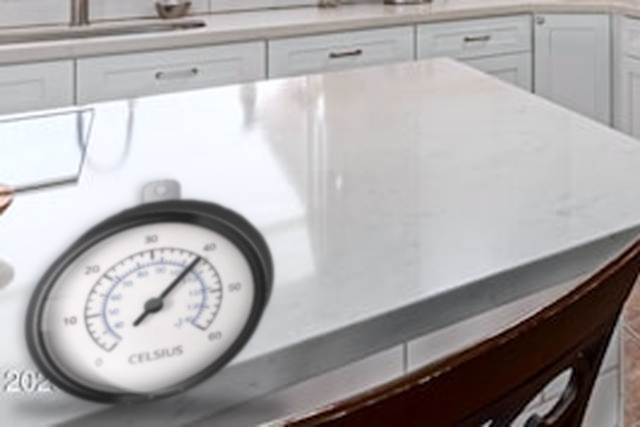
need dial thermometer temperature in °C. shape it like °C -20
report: °C 40
